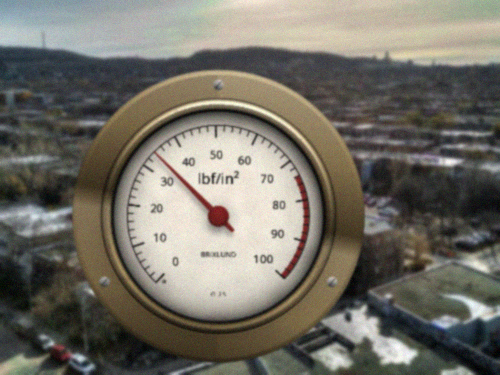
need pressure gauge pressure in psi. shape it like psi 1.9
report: psi 34
